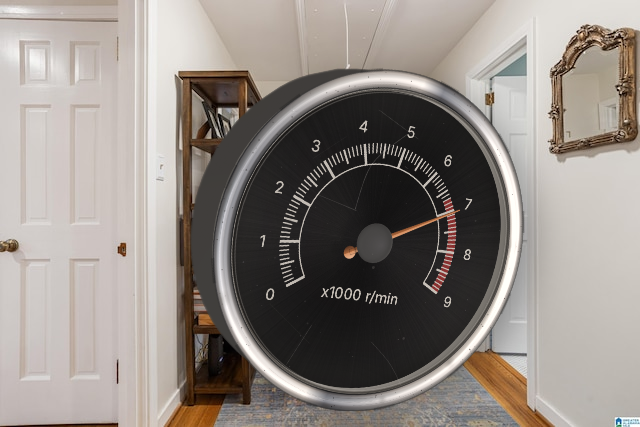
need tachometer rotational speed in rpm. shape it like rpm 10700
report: rpm 7000
